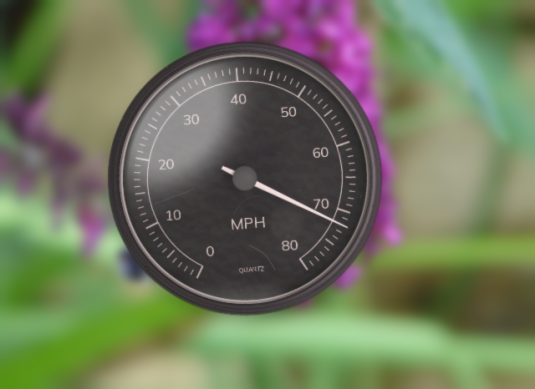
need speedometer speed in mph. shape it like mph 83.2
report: mph 72
